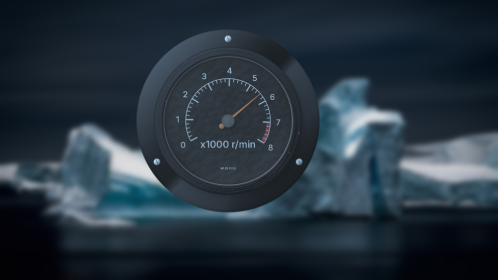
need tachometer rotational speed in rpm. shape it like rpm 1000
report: rpm 5600
